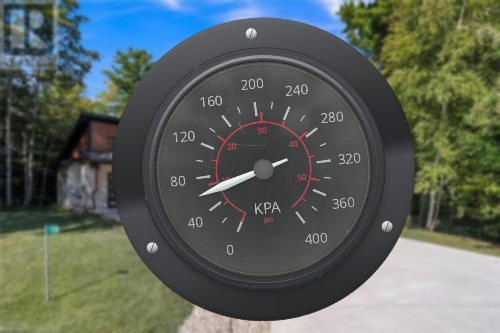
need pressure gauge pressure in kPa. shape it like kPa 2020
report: kPa 60
